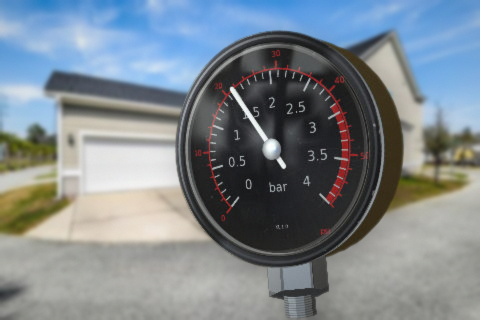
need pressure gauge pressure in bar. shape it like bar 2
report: bar 1.5
